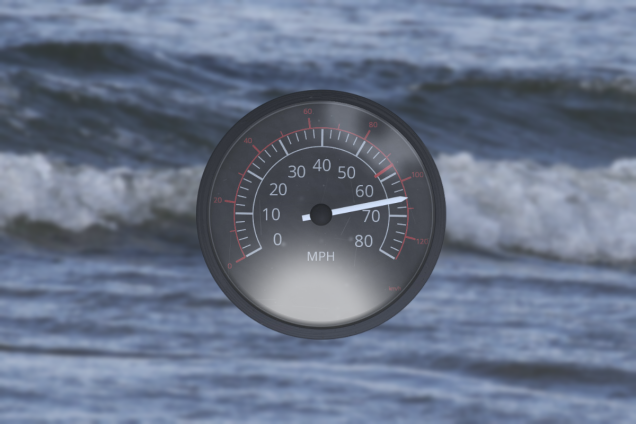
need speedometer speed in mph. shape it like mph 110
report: mph 66
